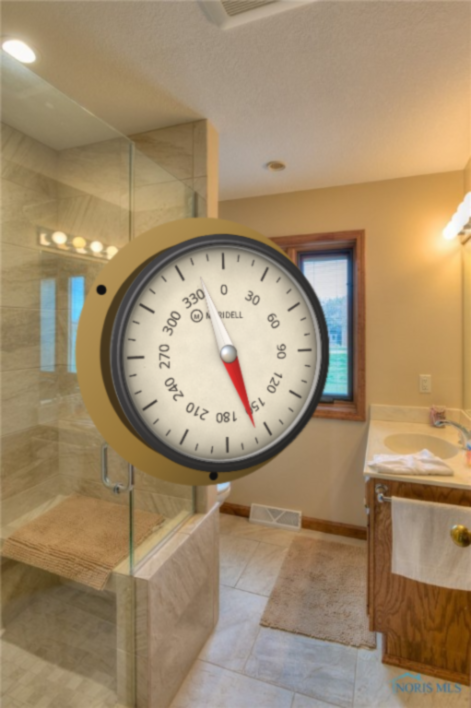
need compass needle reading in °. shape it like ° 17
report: ° 160
